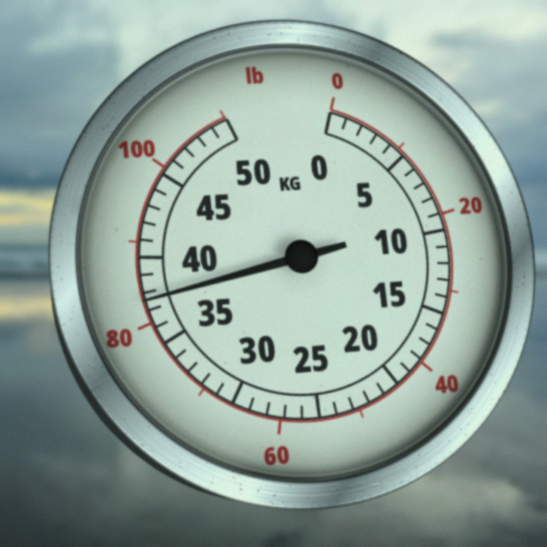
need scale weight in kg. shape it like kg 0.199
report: kg 37.5
